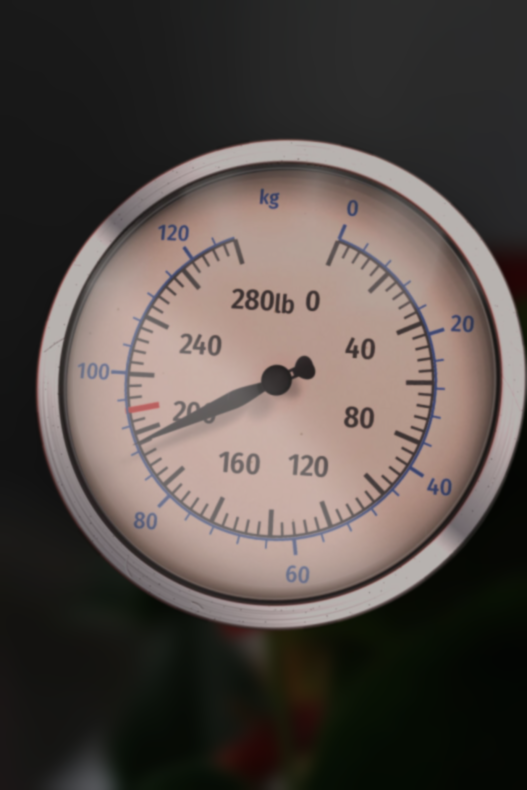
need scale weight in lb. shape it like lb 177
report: lb 196
